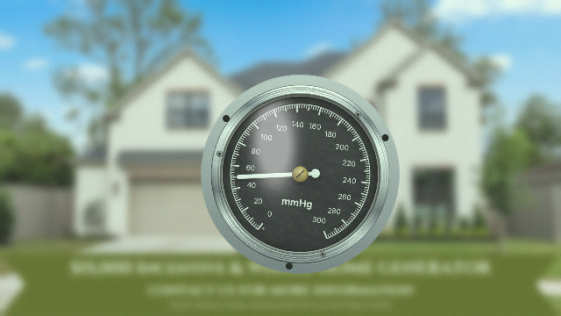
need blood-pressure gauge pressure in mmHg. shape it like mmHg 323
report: mmHg 50
